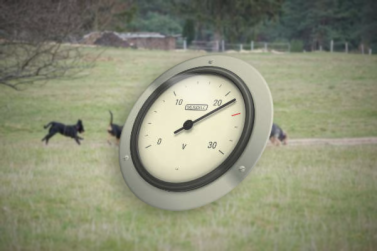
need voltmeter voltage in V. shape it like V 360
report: V 22
